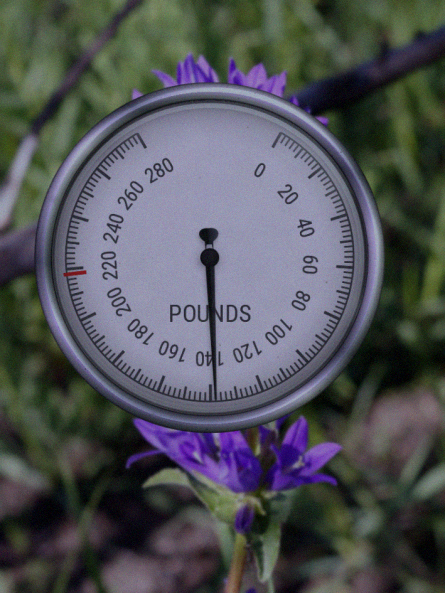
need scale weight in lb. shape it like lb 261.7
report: lb 138
